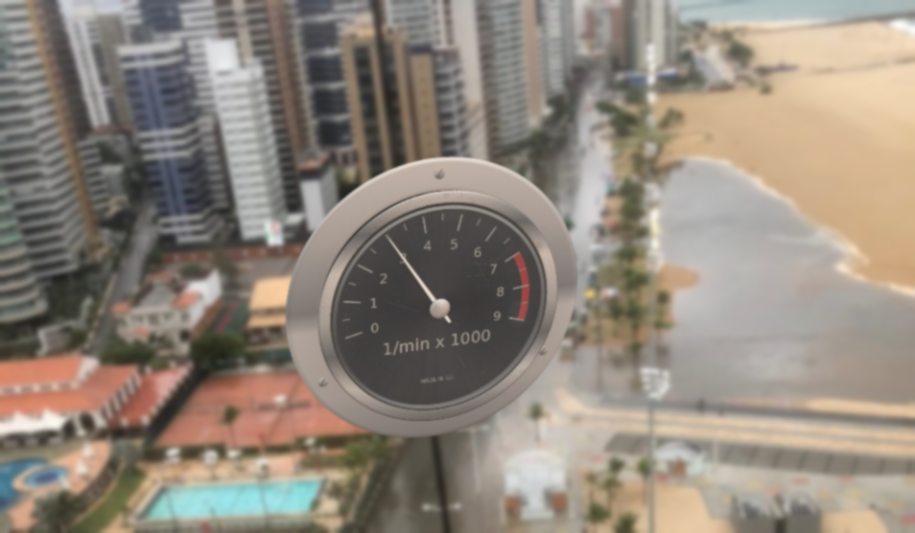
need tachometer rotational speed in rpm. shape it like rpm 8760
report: rpm 3000
